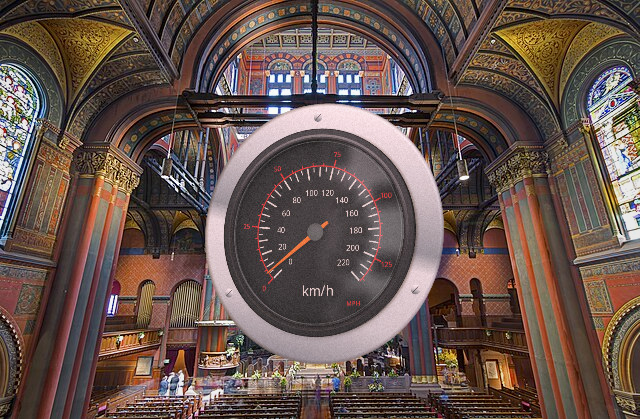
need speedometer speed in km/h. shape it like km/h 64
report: km/h 5
